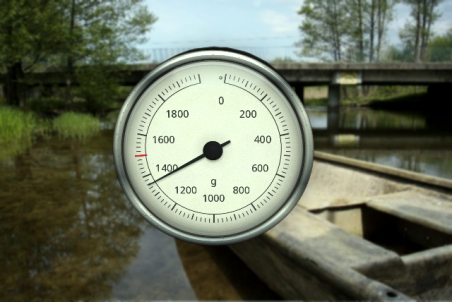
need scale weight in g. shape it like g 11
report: g 1360
